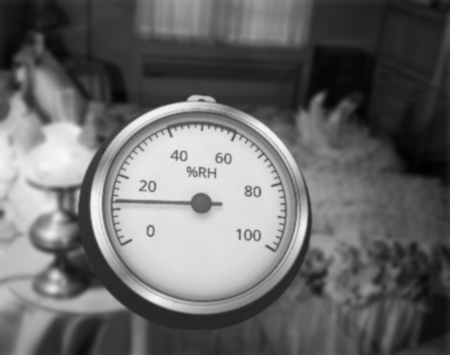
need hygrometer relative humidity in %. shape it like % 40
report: % 12
